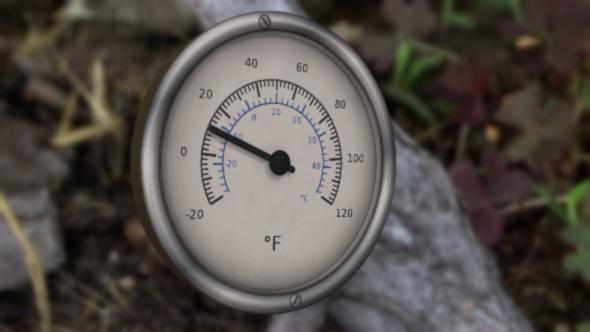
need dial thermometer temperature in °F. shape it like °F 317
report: °F 10
